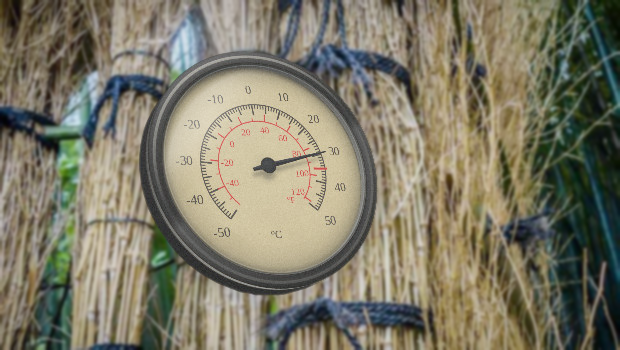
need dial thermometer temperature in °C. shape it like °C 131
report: °C 30
